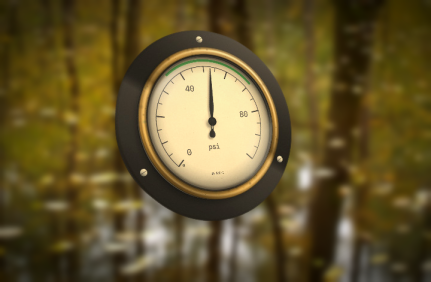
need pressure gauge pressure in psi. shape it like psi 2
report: psi 52.5
